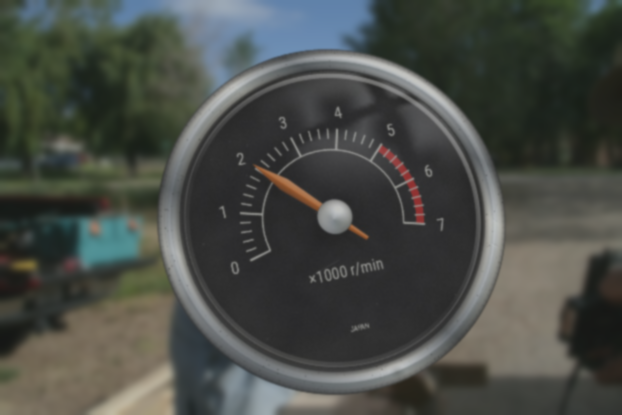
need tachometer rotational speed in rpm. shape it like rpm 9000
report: rpm 2000
